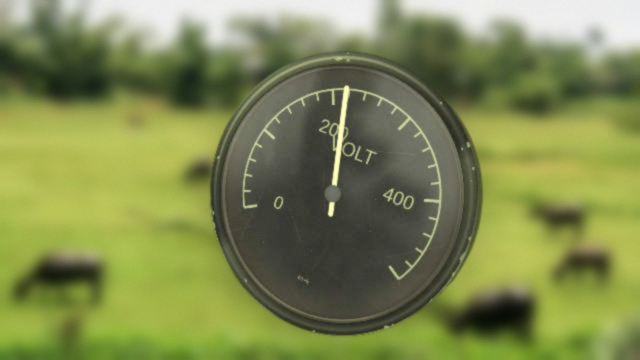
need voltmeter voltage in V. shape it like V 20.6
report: V 220
